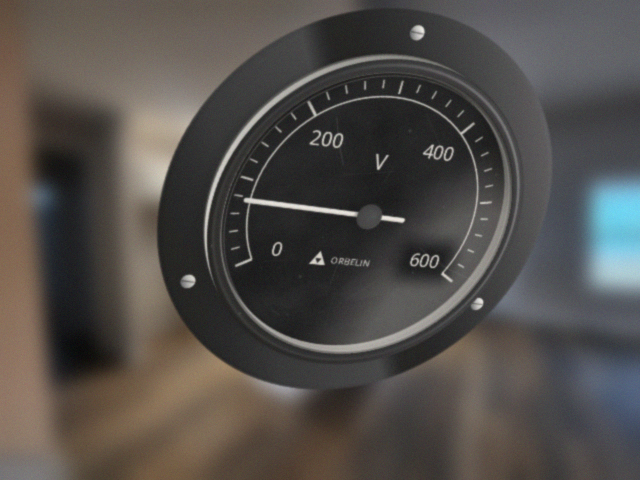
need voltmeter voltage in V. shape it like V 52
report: V 80
